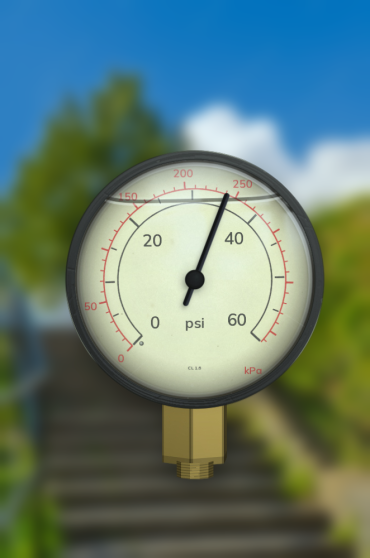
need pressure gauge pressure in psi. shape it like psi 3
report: psi 35
